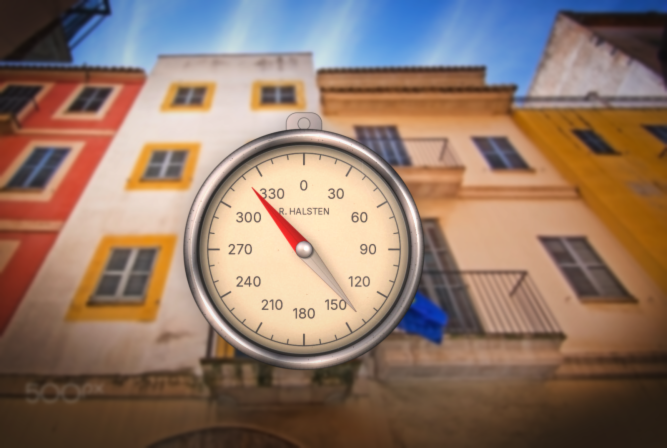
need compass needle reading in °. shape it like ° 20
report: ° 320
